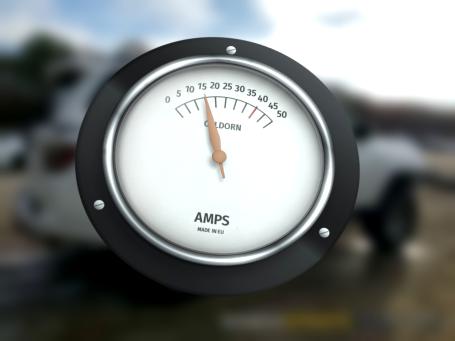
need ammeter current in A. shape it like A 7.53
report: A 15
